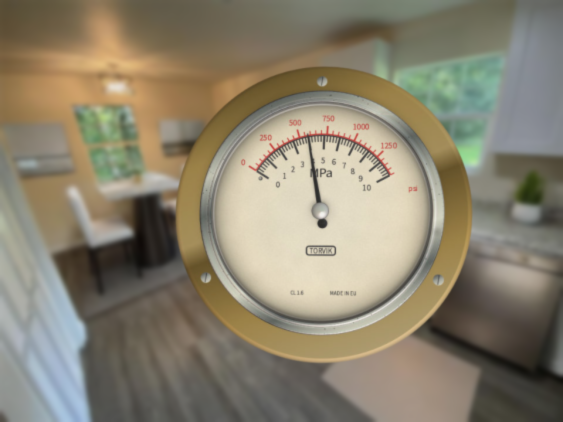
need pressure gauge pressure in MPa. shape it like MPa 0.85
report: MPa 4
